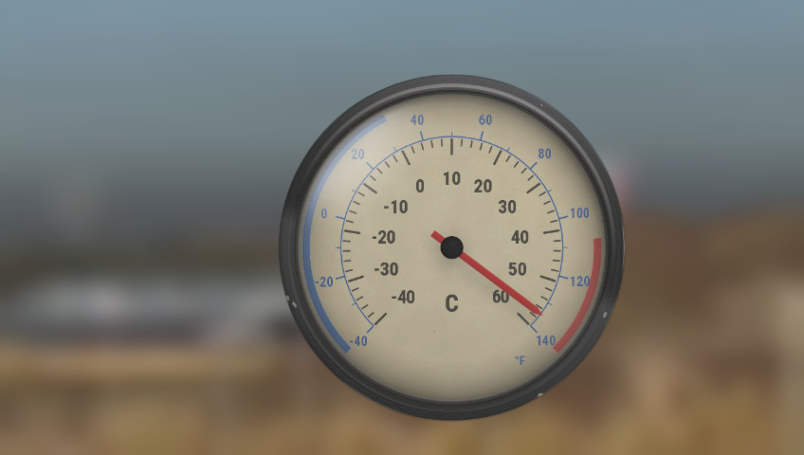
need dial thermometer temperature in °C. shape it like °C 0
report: °C 57
